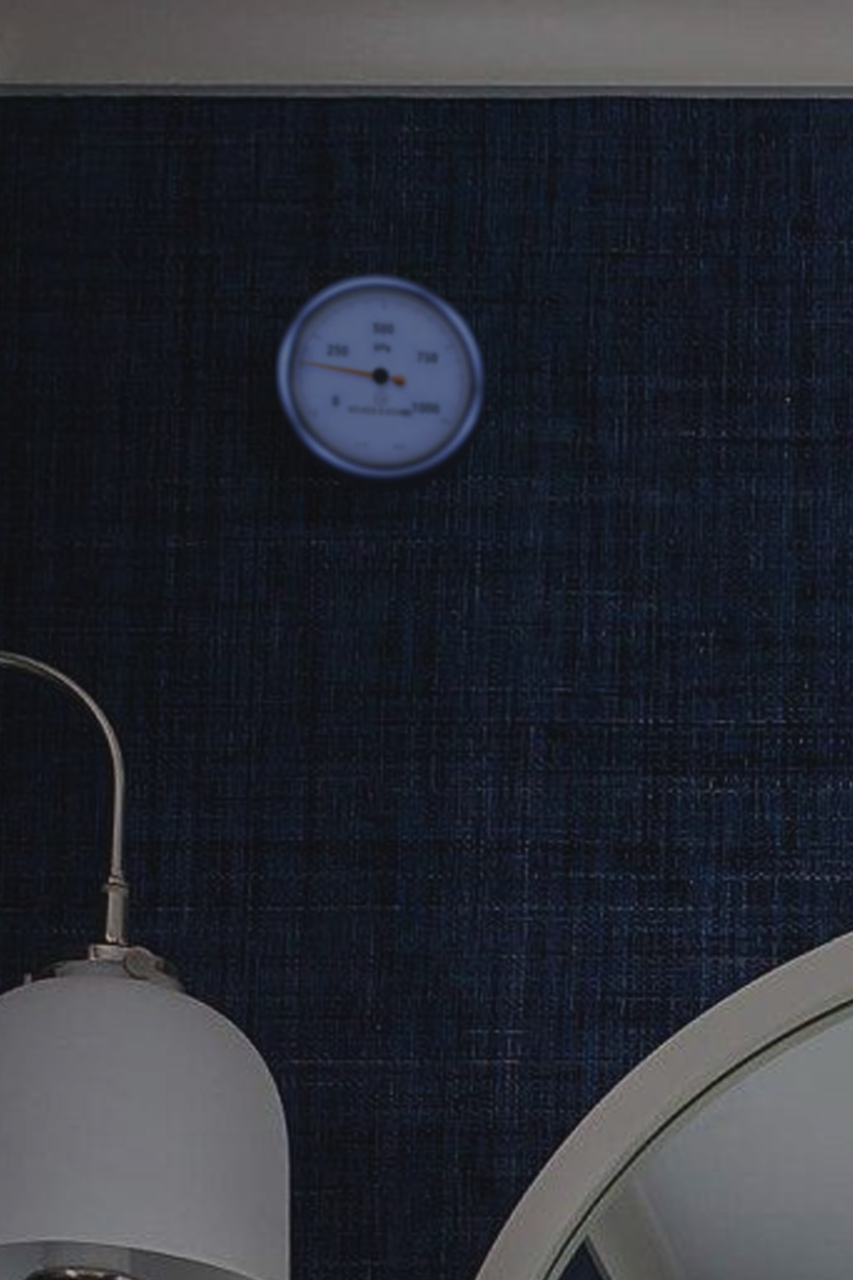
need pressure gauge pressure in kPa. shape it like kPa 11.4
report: kPa 150
